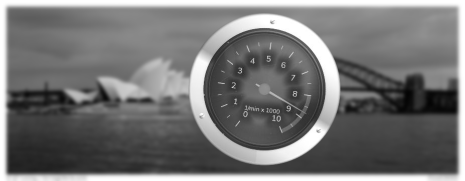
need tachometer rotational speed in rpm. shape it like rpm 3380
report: rpm 8750
